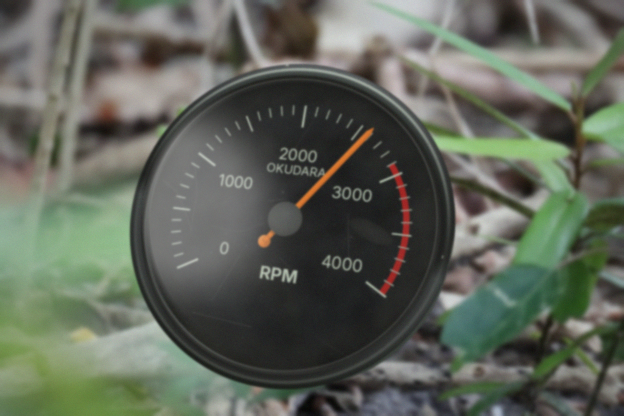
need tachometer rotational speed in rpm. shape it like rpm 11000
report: rpm 2600
